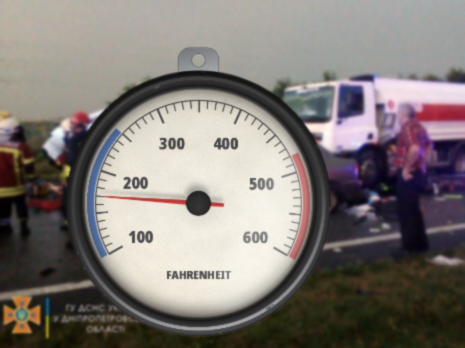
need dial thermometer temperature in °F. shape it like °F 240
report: °F 170
